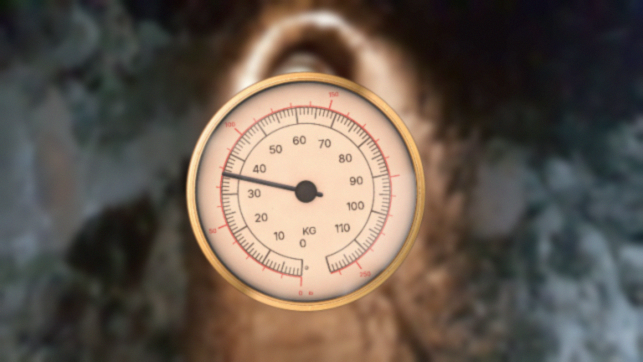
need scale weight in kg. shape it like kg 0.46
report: kg 35
